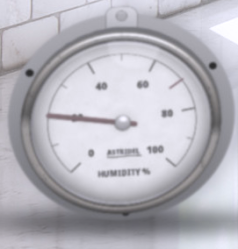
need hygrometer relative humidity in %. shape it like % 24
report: % 20
